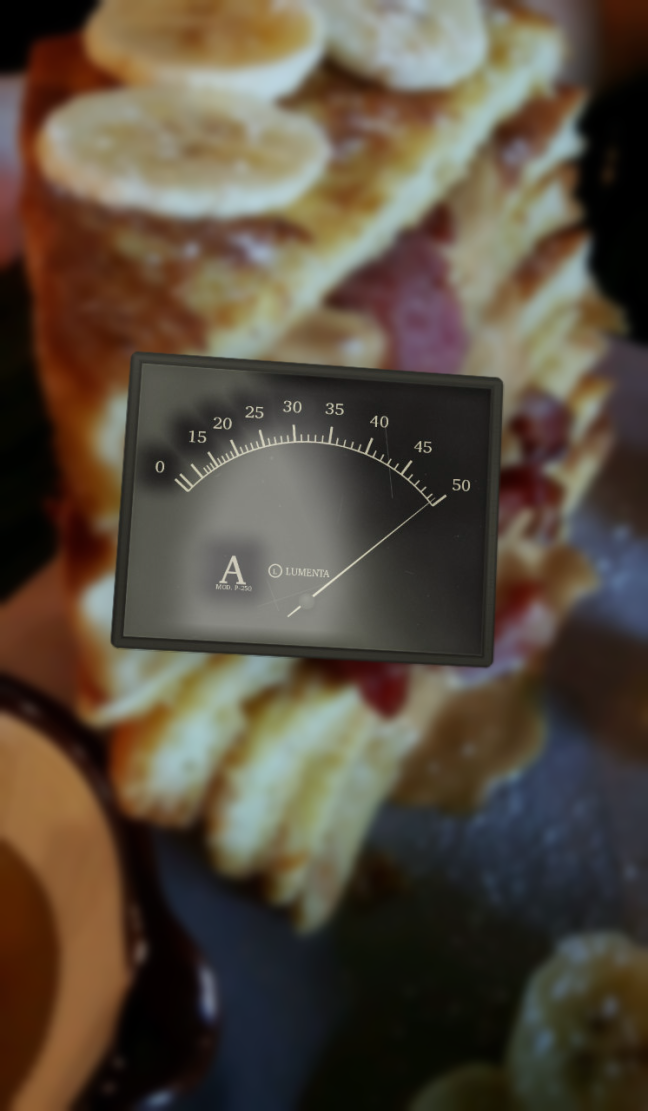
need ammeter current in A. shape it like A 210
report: A 49.5
